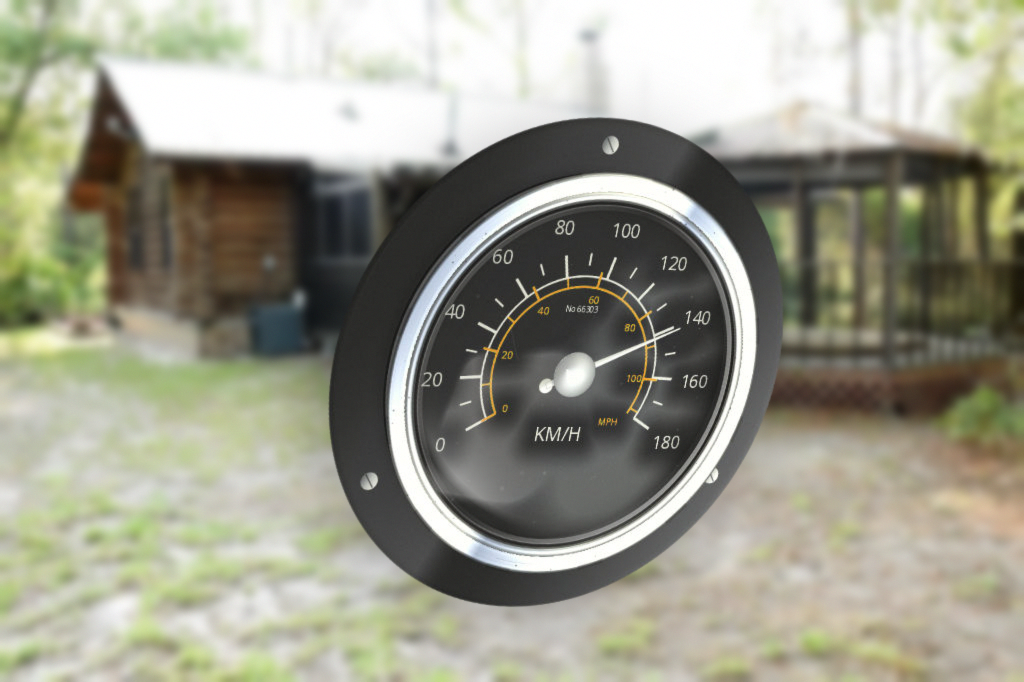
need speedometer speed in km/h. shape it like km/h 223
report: km/h 140
